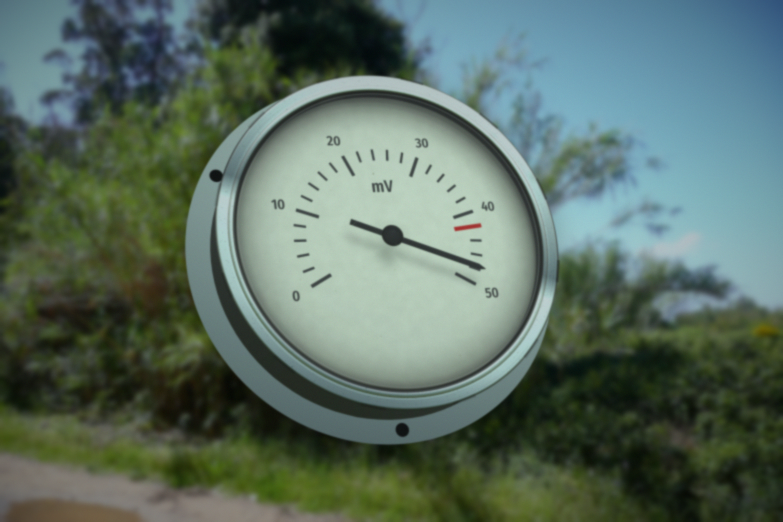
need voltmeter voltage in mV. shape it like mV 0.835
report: mV 48
